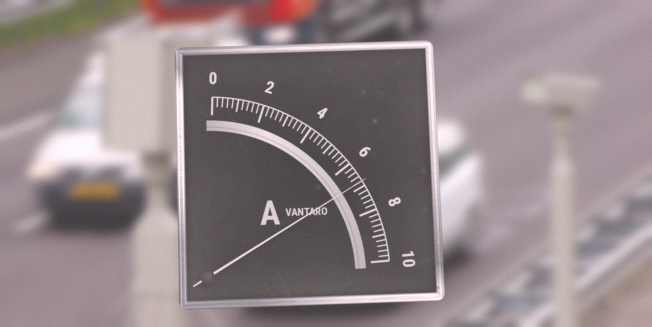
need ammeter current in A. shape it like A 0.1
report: A 6.8
